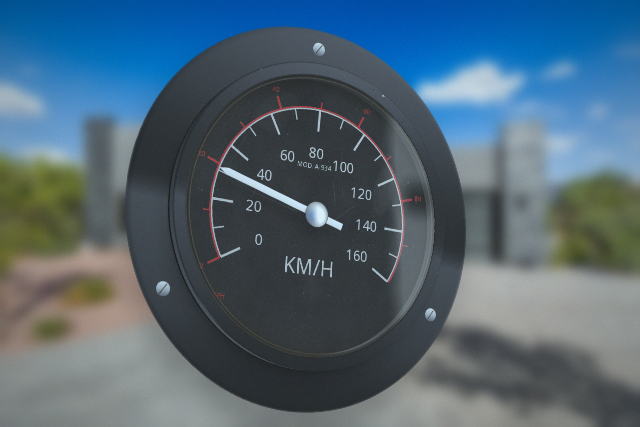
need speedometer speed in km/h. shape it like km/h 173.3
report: km/h 30
